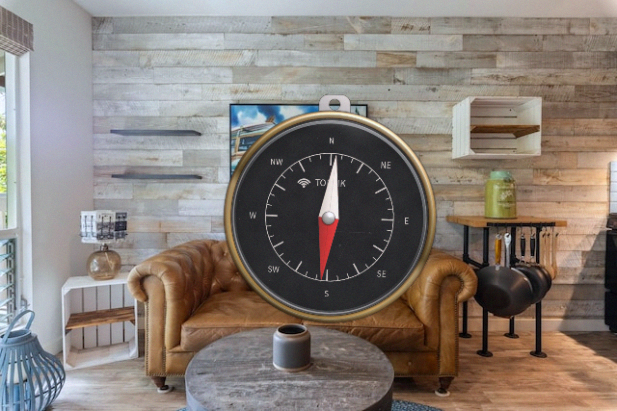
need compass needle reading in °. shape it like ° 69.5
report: ° 185
